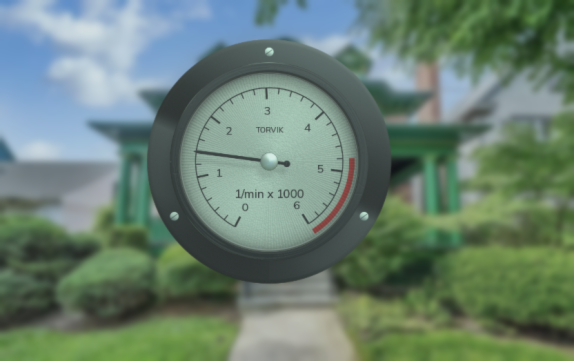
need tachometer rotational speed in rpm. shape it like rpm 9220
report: rpm 1400
